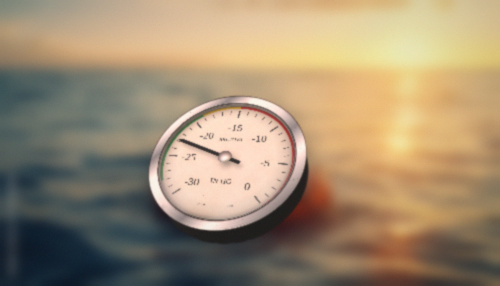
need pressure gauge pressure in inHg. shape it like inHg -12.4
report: inHg -23
